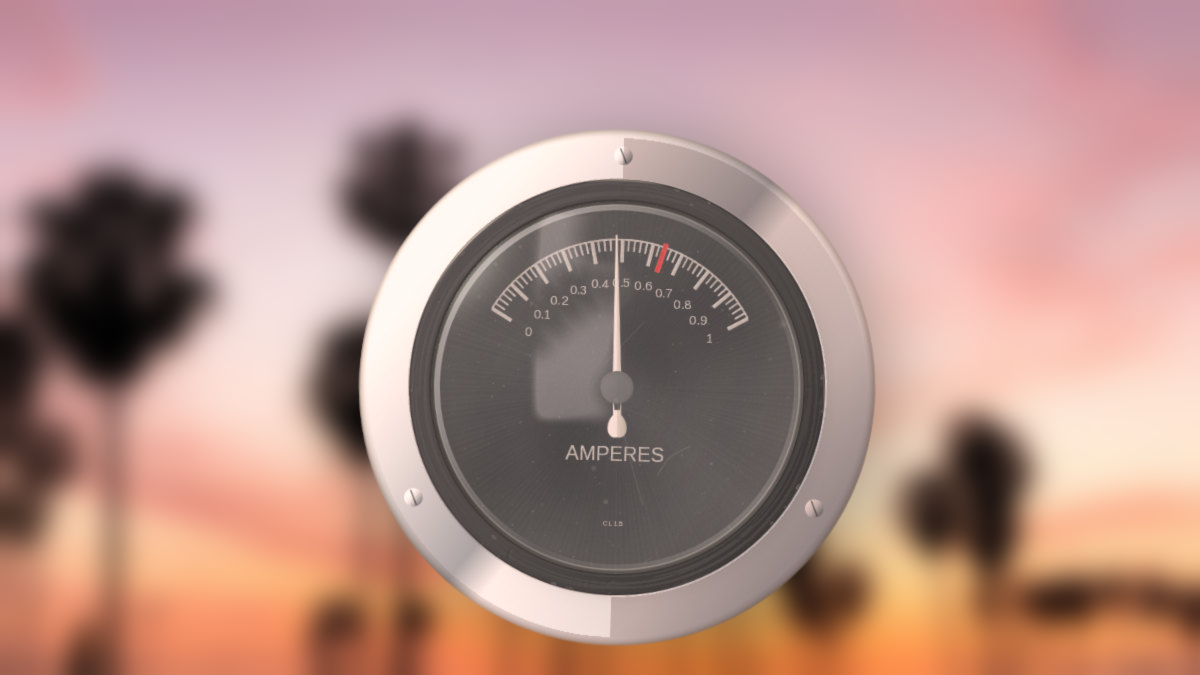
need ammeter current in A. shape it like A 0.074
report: A 0.48
